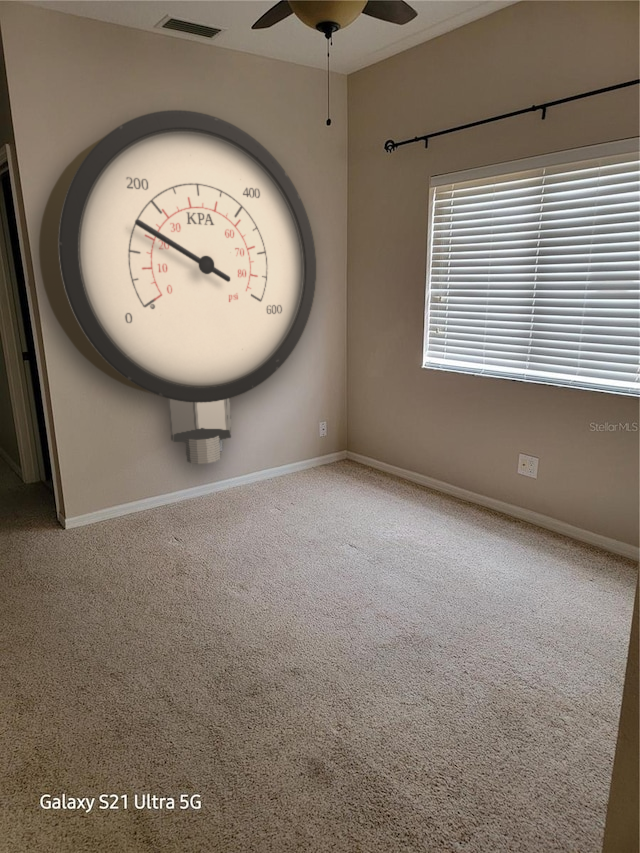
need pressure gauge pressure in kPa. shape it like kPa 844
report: kPa 150
